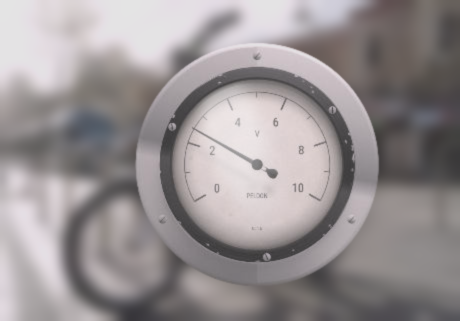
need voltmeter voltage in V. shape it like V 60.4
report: V 2.5
